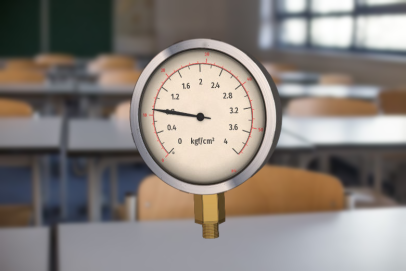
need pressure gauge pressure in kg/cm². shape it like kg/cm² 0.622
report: kg/cm² 0.8
